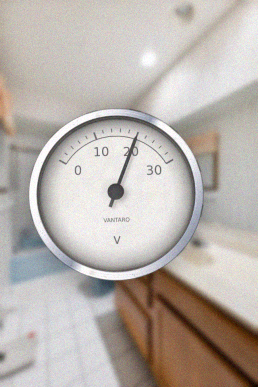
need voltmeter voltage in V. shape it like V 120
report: V 20
